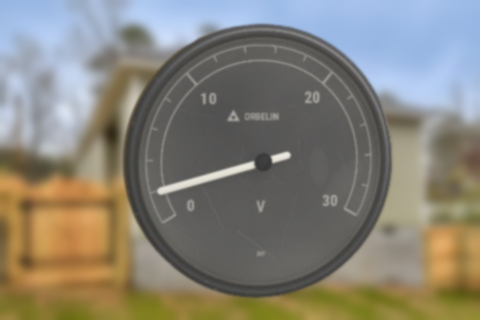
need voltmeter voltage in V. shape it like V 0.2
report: V 2
